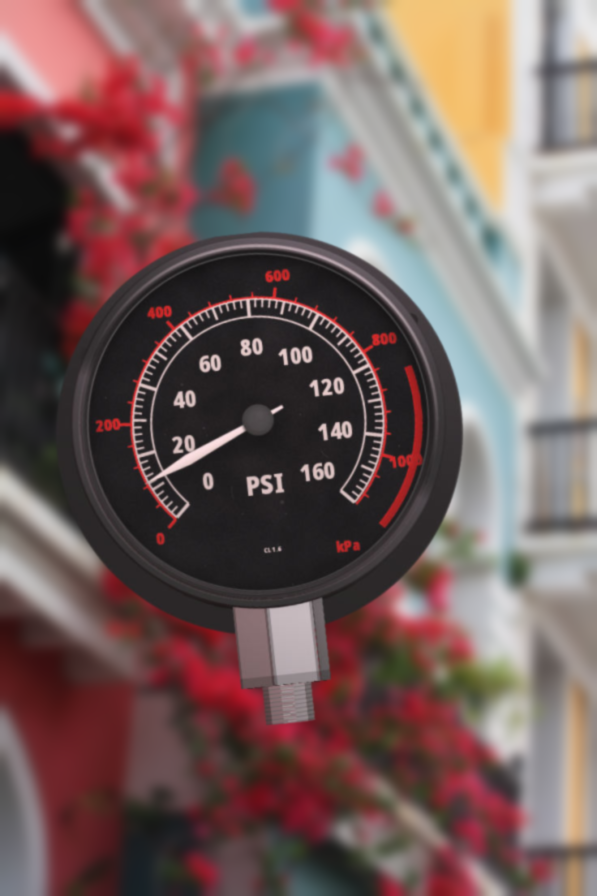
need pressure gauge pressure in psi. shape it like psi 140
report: psi 12
